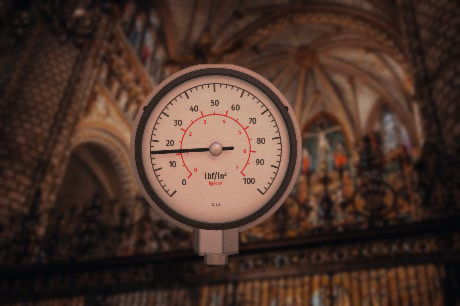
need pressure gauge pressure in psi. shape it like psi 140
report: psi 16
